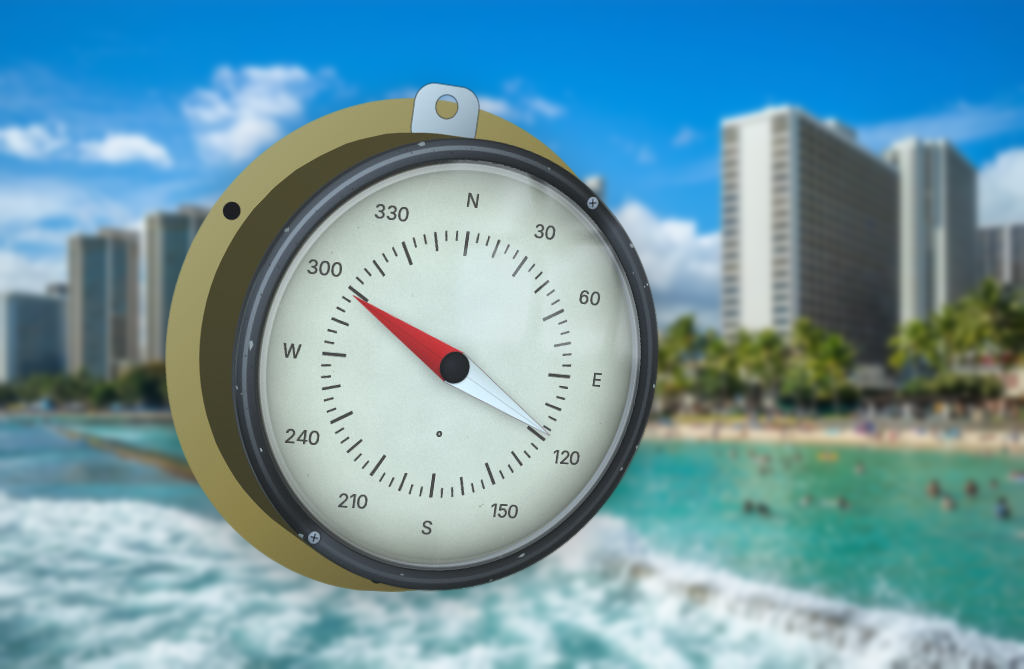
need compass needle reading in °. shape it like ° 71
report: ° 297.5
